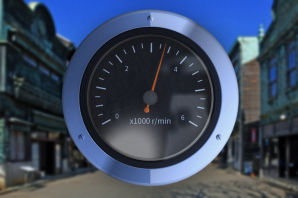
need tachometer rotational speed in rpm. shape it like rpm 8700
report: rpm 3375
